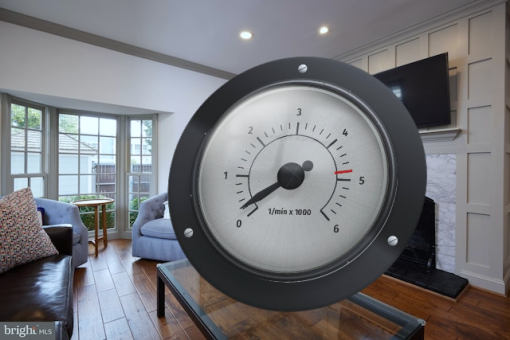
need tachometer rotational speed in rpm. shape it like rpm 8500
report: rpm 200
